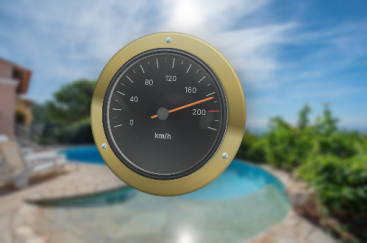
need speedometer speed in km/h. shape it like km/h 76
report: km/h 185
